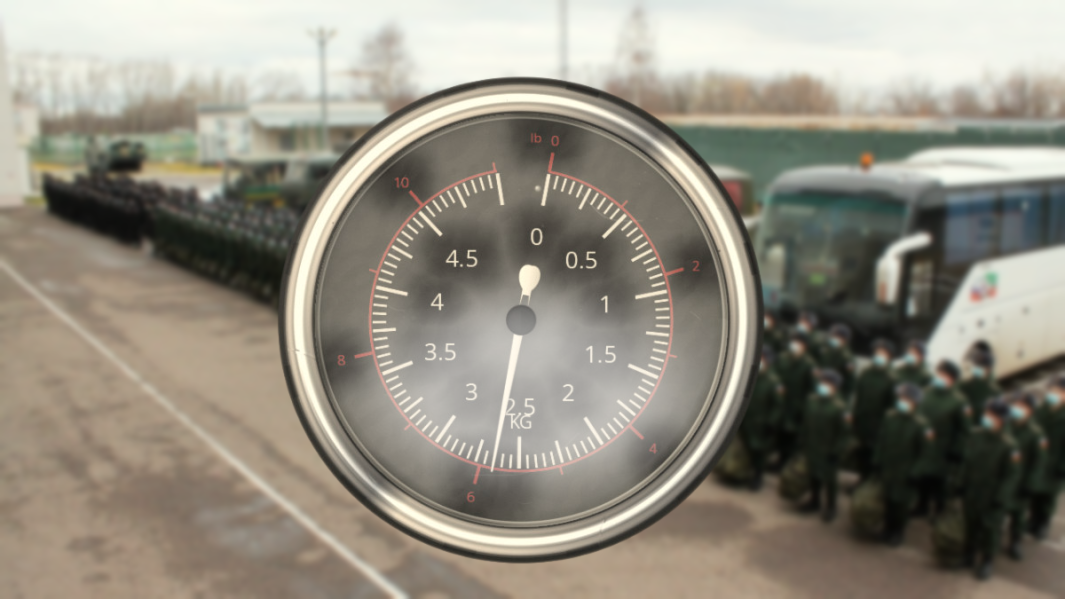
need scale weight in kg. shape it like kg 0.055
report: kg 2.65
